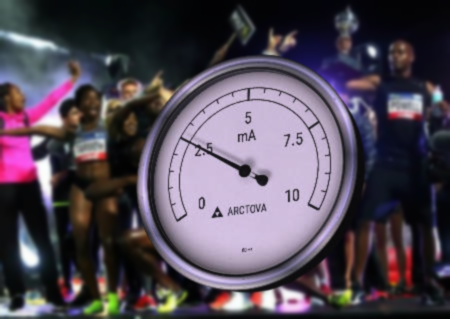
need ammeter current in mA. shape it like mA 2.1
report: mA 2.5
